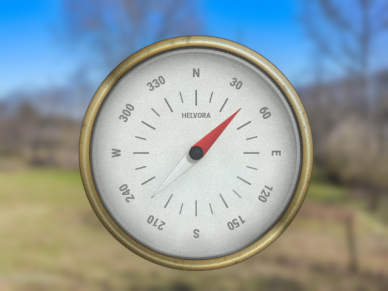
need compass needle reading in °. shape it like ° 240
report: ° 45
